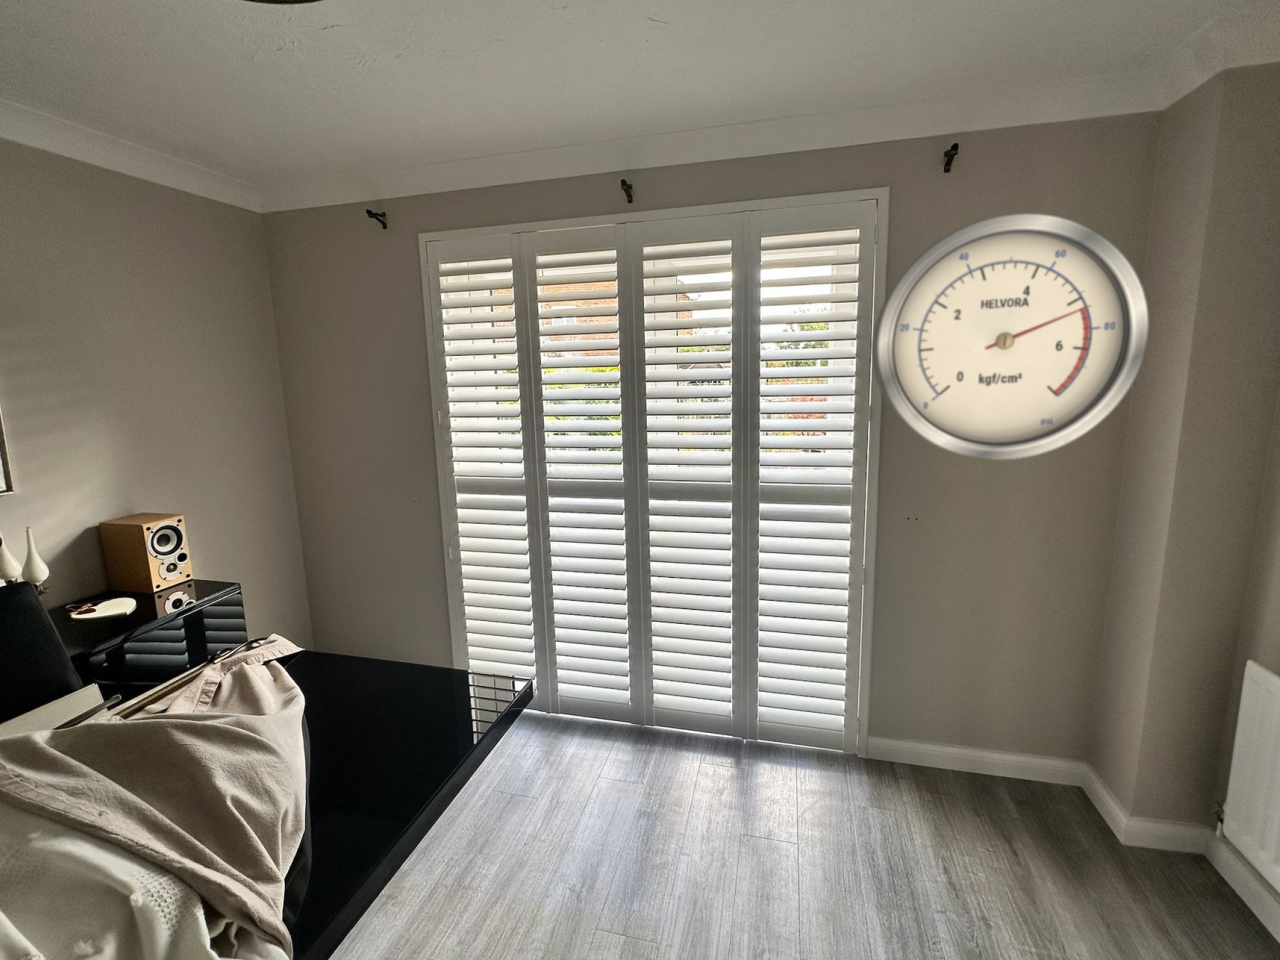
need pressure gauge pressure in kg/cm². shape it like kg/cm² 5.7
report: kg/cm² 5.2
